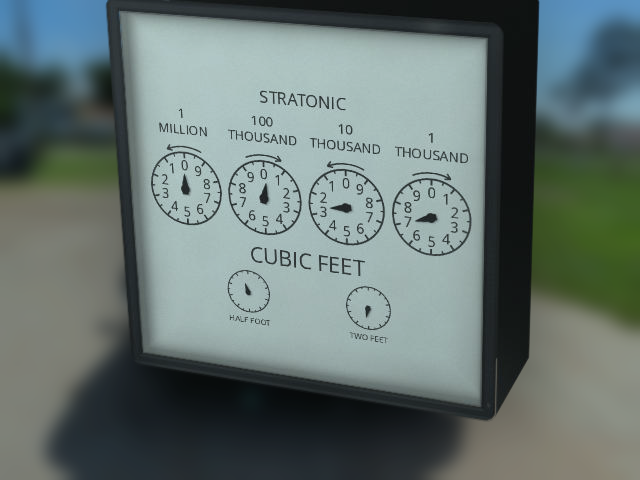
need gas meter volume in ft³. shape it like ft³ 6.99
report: ft³ 2700
